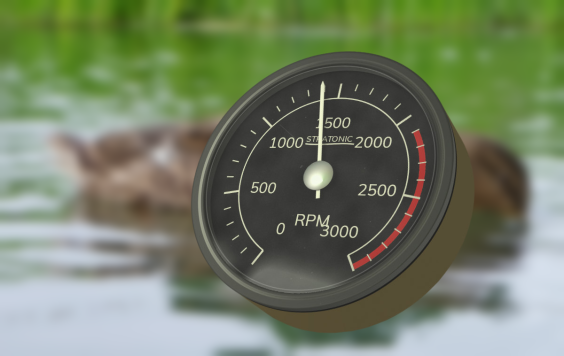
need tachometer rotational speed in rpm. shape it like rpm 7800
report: rpm 1400
